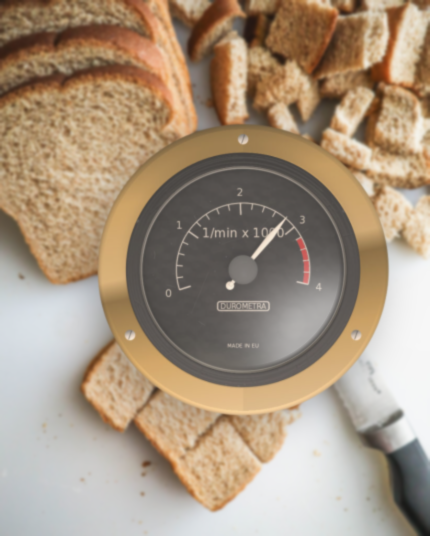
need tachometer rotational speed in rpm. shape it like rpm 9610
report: rpm 2800
